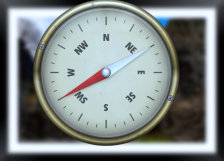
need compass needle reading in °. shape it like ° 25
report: ° 240
